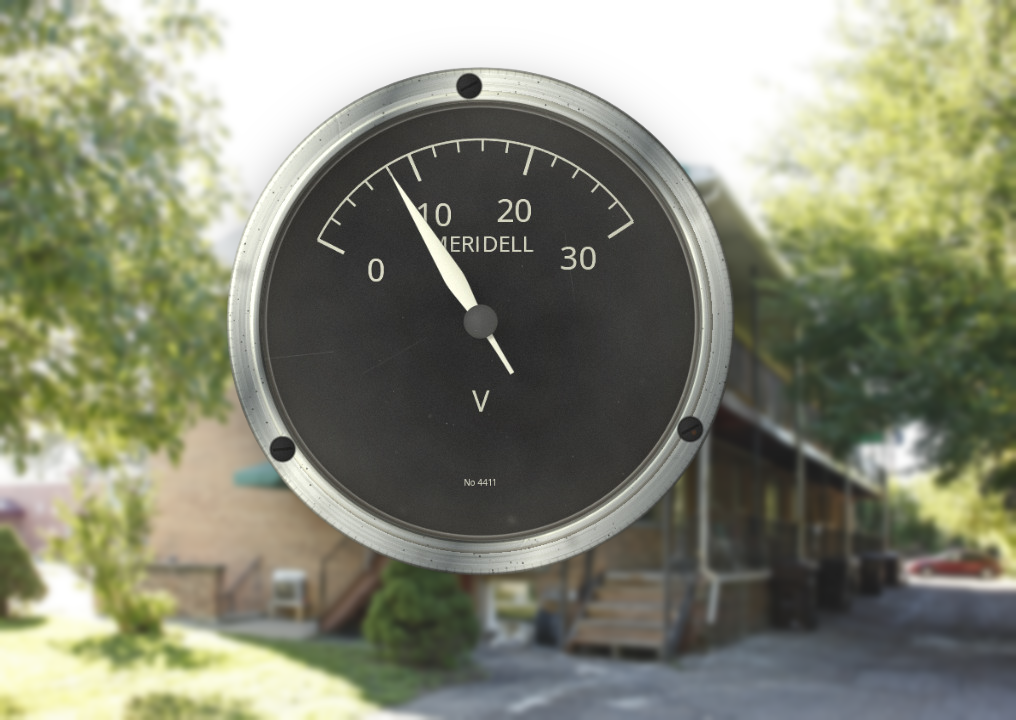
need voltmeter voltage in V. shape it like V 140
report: V 8
